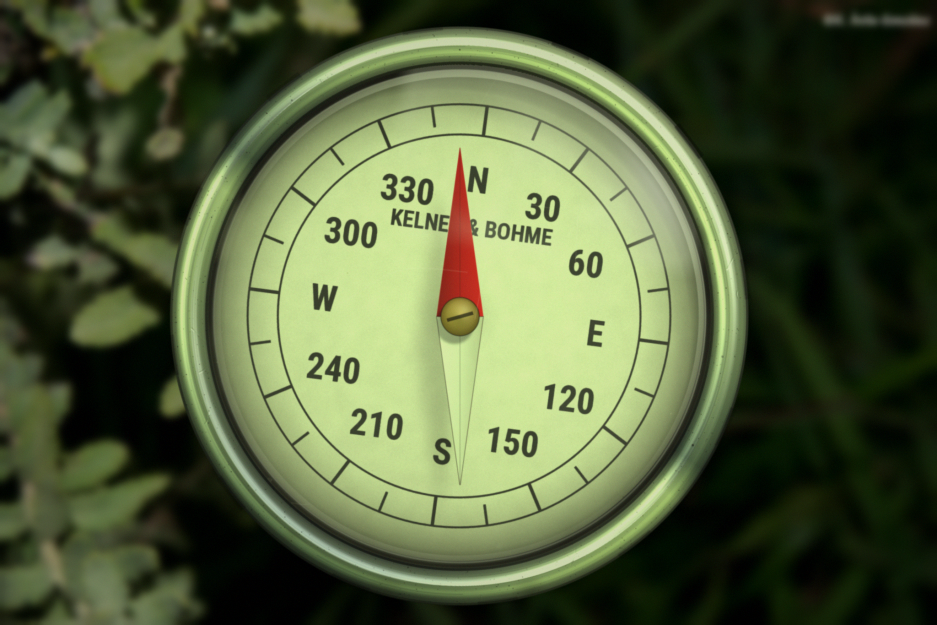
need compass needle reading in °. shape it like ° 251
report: ° 352.5
